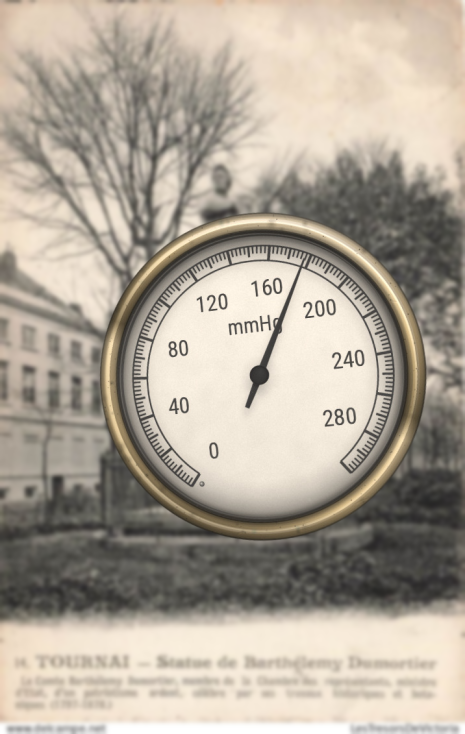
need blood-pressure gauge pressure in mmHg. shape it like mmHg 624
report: mmHg 178
